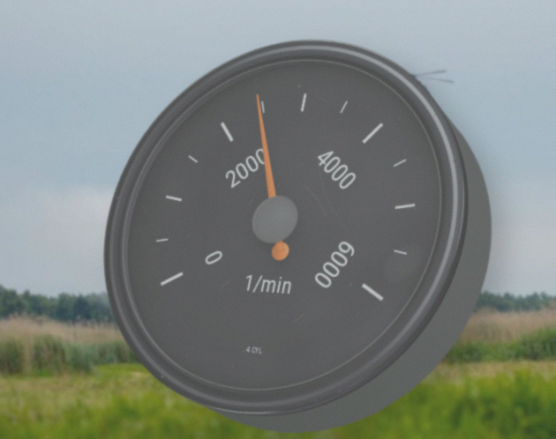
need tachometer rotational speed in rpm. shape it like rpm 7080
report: rpm 2500
